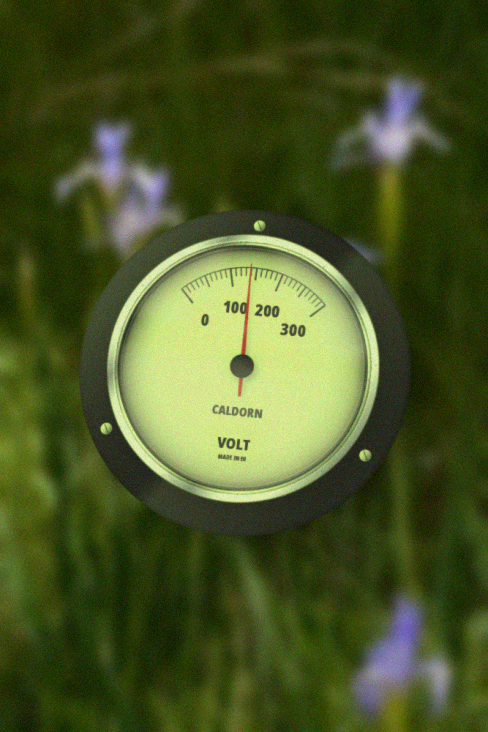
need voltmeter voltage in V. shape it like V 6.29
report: V 140
